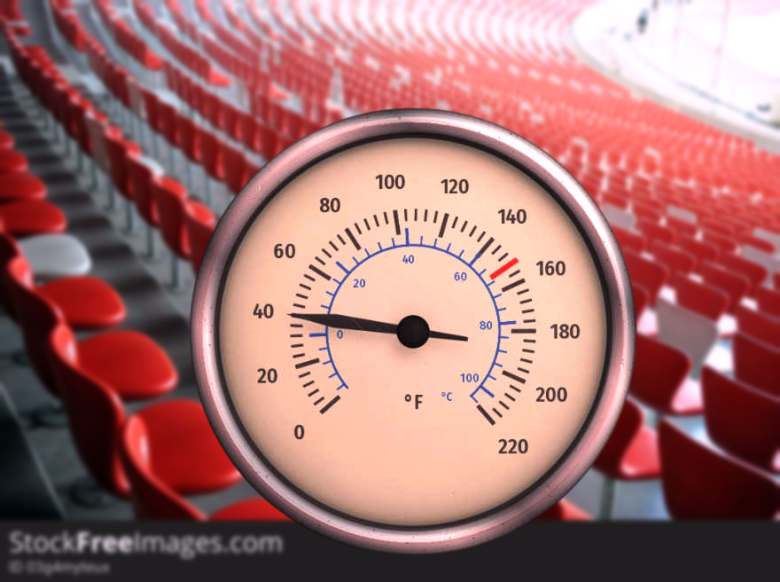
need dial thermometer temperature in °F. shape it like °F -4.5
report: °F 40
